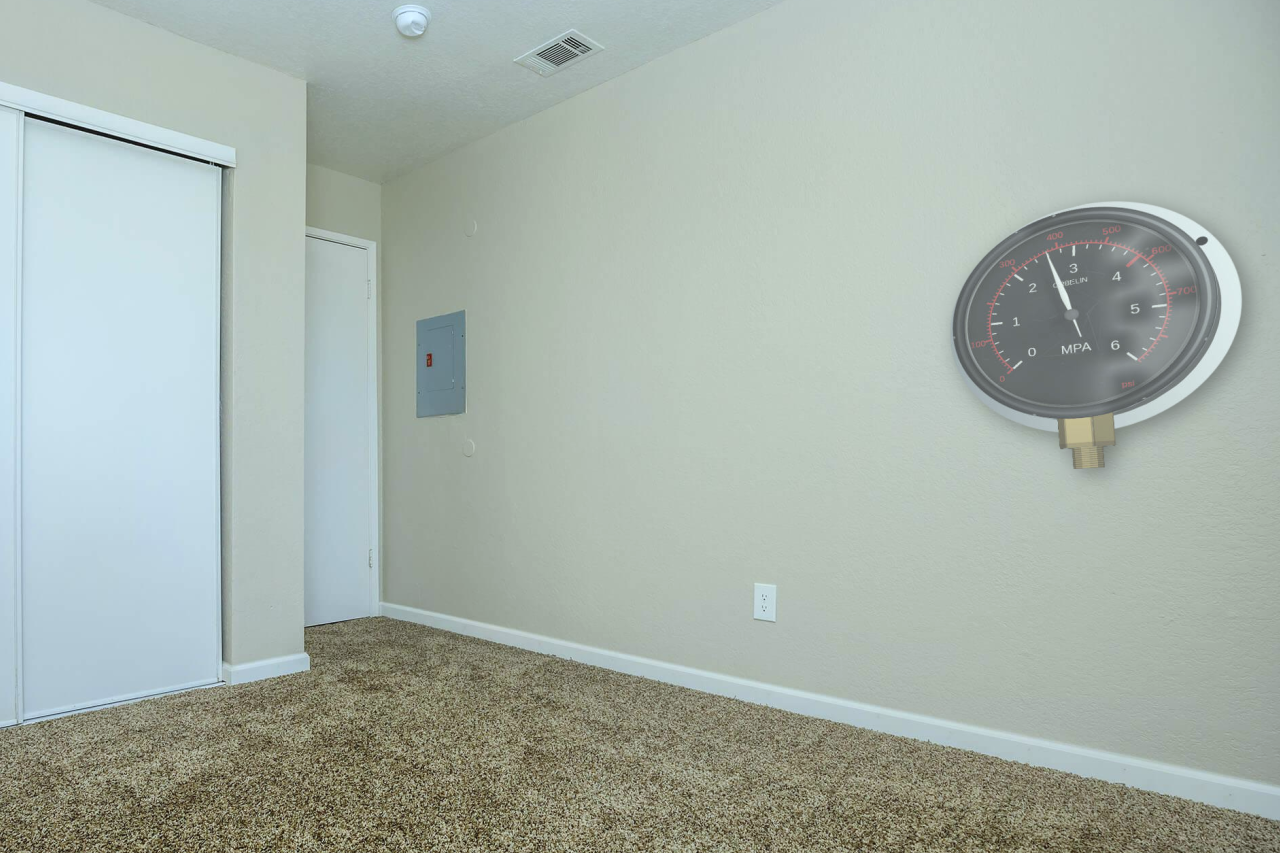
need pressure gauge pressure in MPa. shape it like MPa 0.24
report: MPa 2.6
